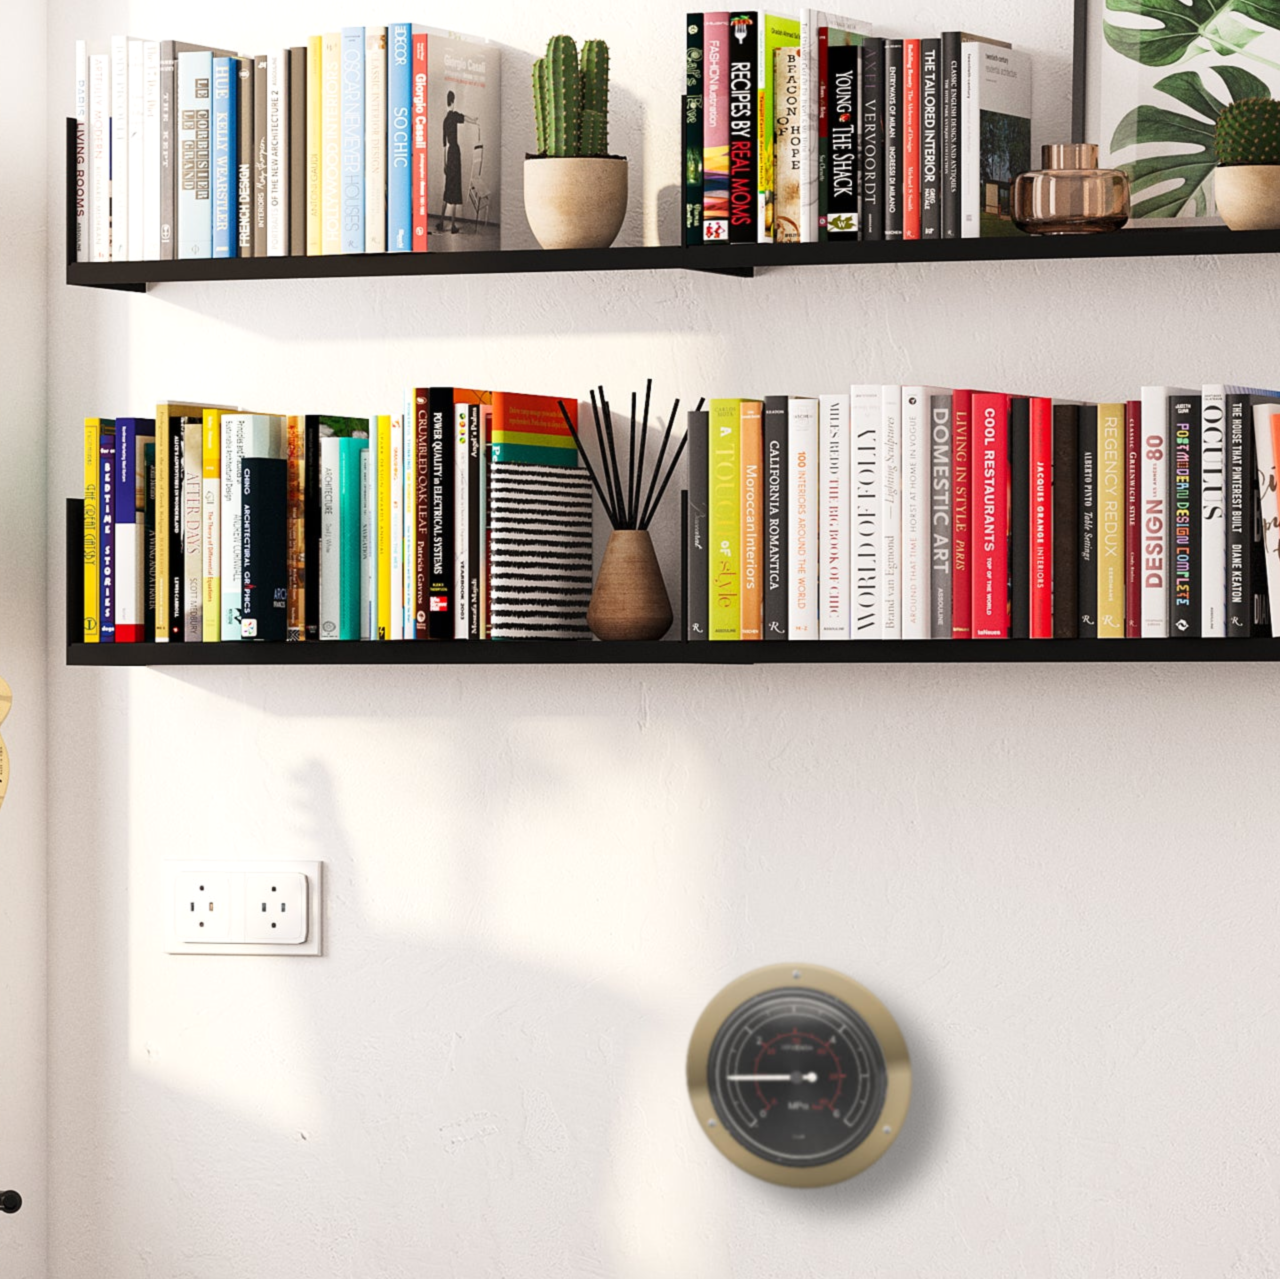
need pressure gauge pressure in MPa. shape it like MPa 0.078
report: MPa 1
